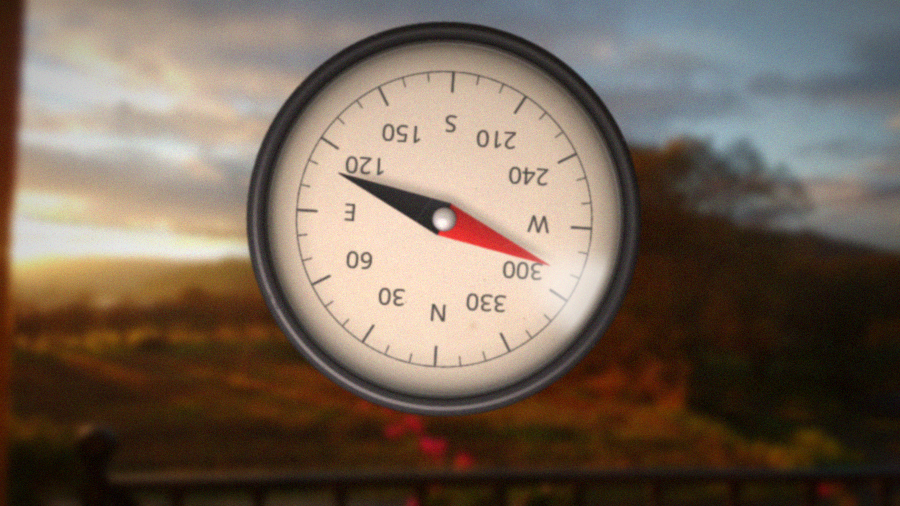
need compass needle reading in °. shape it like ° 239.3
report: ° 290
